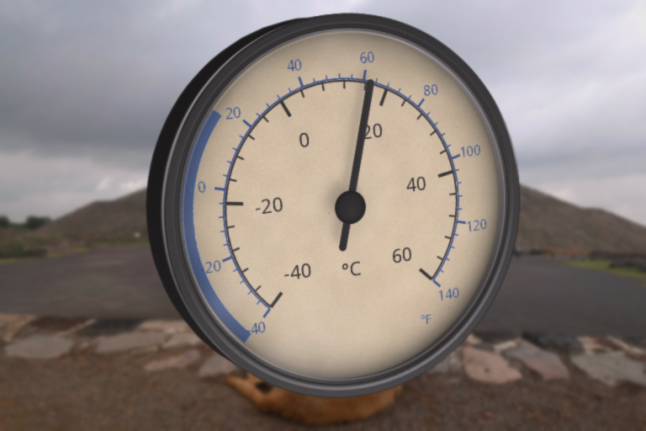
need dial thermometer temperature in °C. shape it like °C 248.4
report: °C 16
